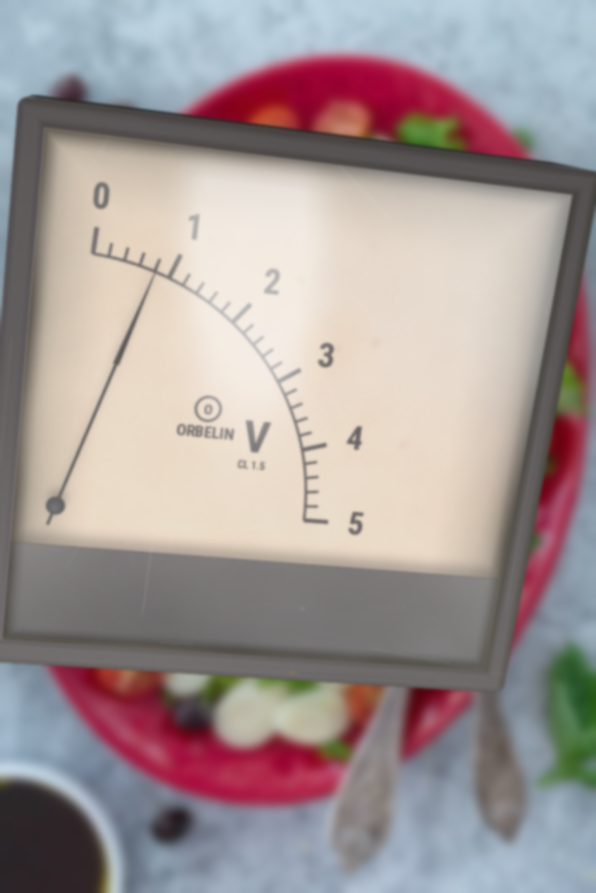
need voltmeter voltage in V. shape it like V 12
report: V 0.8
